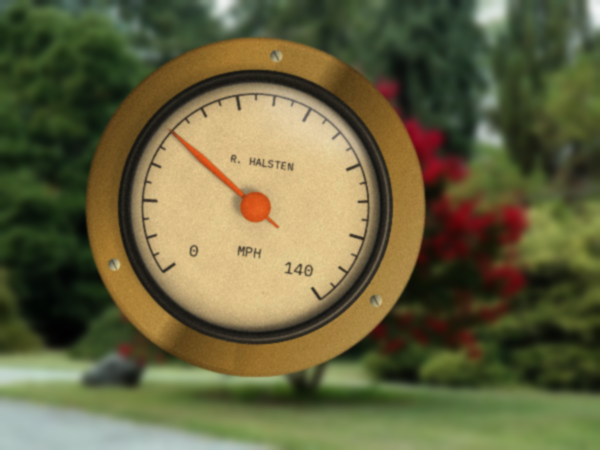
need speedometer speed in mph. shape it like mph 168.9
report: mph 40
